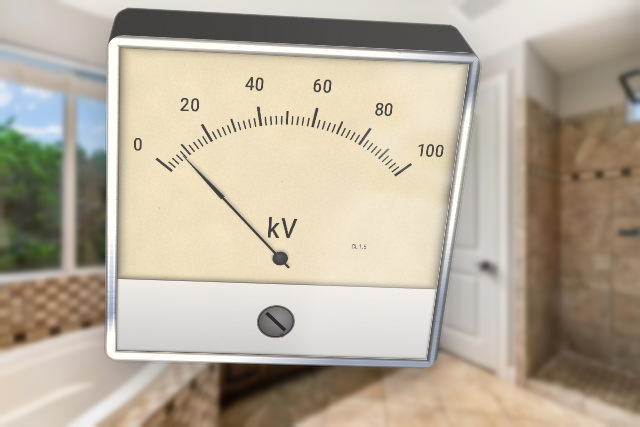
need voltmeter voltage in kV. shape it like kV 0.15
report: kV 8
